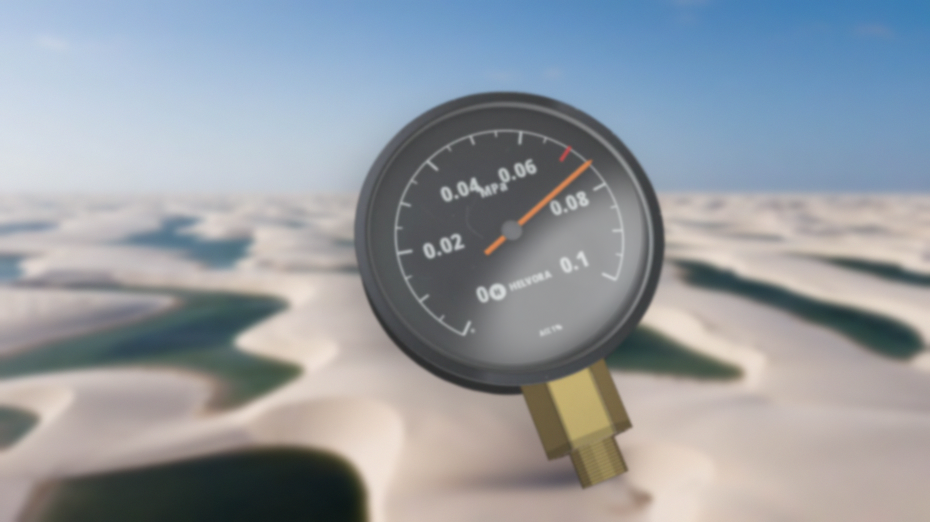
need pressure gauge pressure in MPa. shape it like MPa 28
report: MPa 0.075
